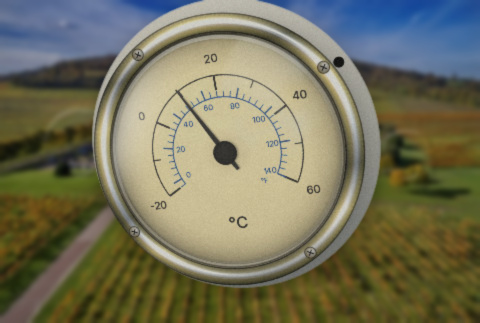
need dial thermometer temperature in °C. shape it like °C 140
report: °C 10
